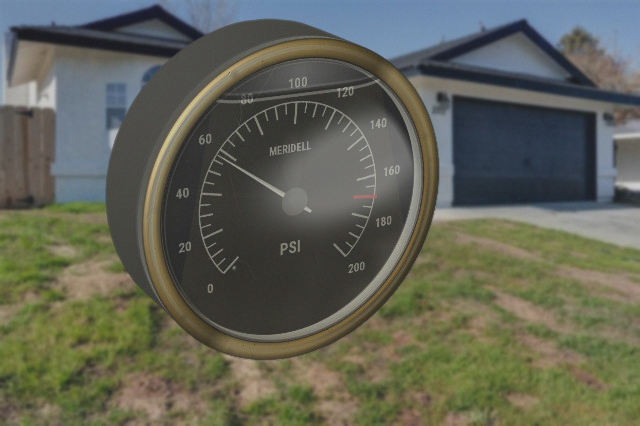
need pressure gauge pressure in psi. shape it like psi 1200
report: psi 57.5
